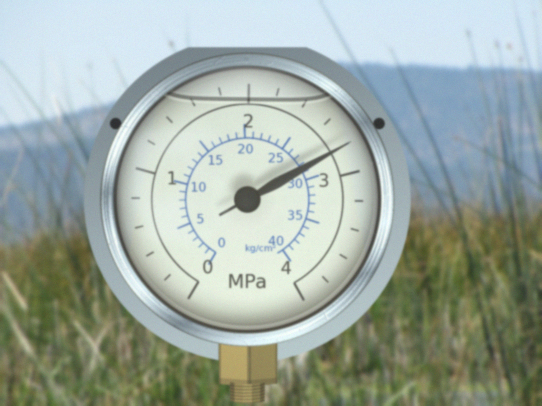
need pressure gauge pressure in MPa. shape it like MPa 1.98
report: MPa 2.8
